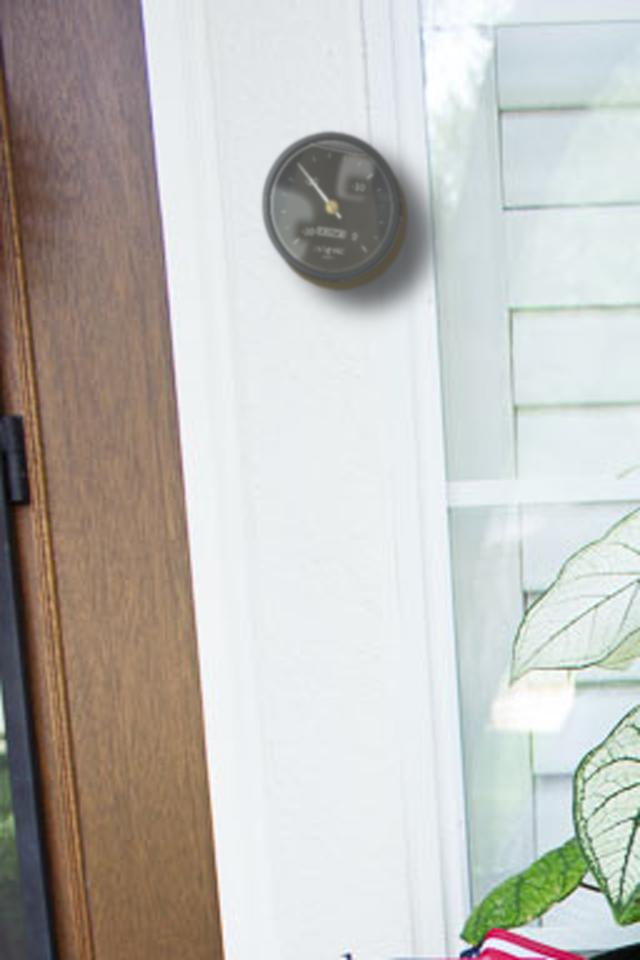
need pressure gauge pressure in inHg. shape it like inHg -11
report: inHg -20
